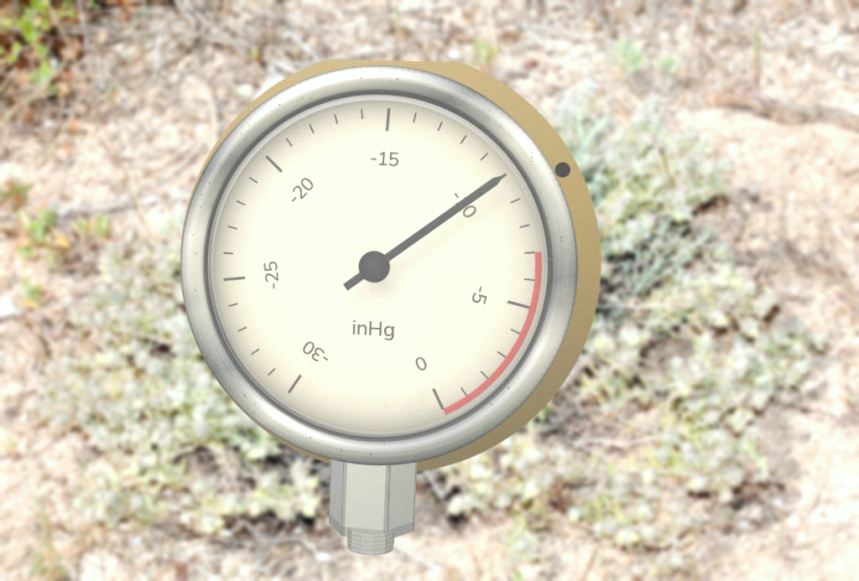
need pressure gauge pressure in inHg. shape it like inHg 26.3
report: inHg -10
